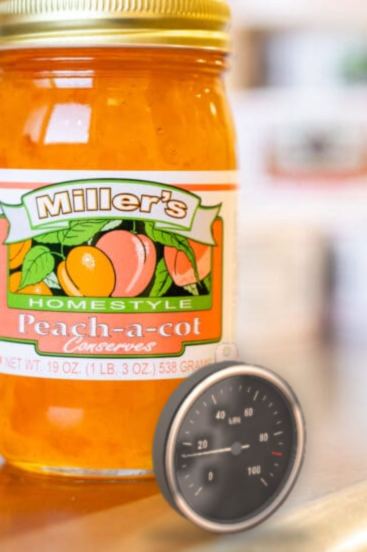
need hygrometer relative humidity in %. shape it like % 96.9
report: % 16
